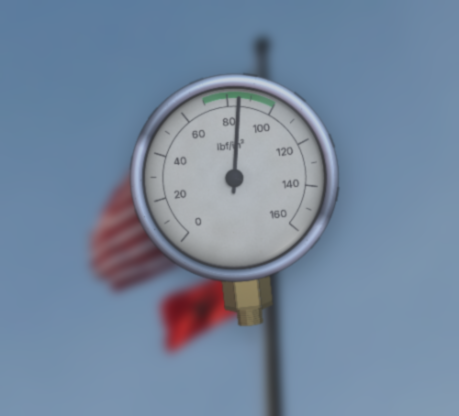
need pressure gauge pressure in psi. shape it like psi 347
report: psi 85
